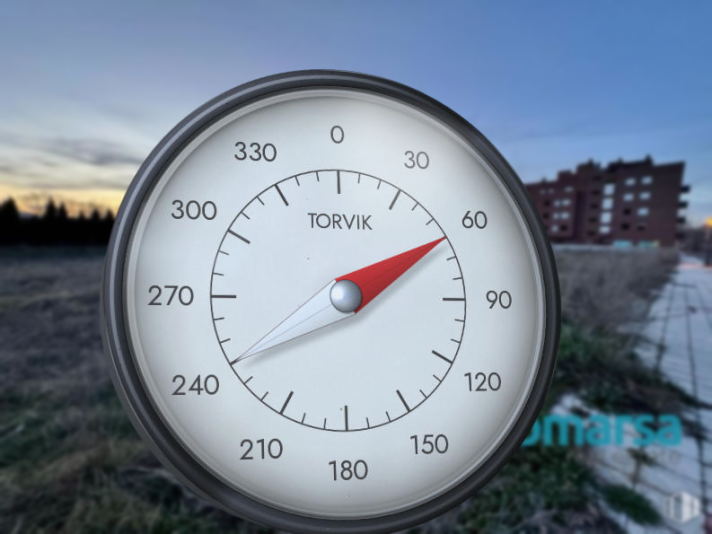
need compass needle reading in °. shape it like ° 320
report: ° 60
